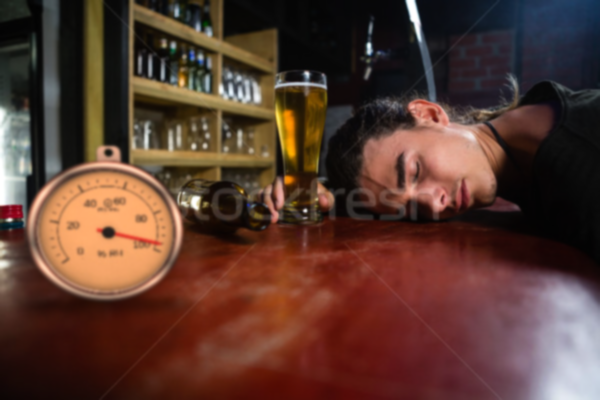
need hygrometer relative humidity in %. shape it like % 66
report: % 96
